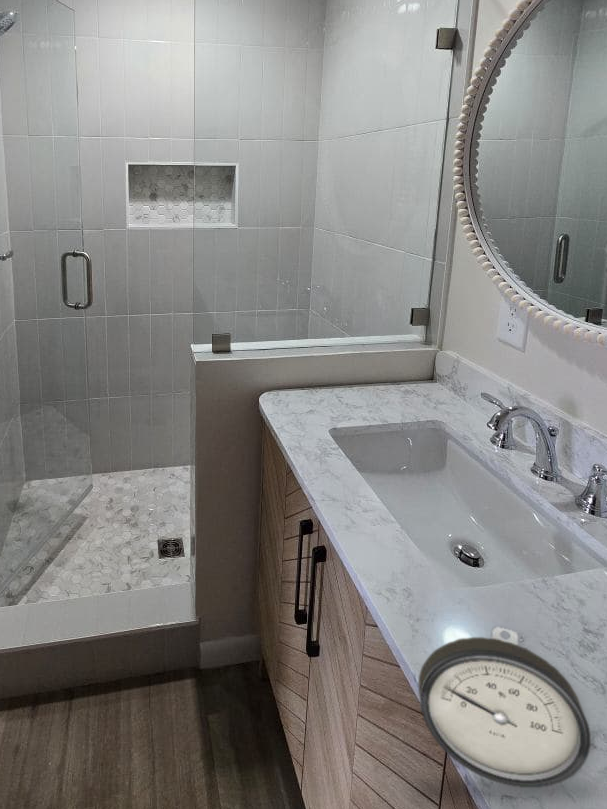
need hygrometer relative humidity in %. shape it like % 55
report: % 10
